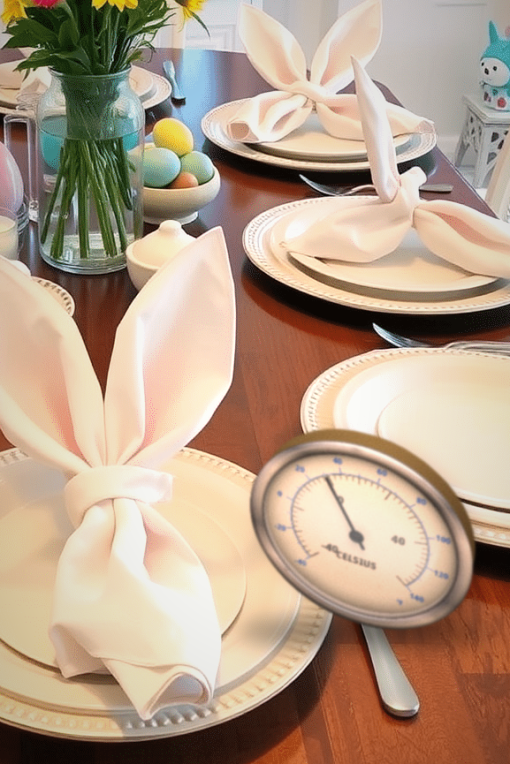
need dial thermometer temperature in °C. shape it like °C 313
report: °C 0
